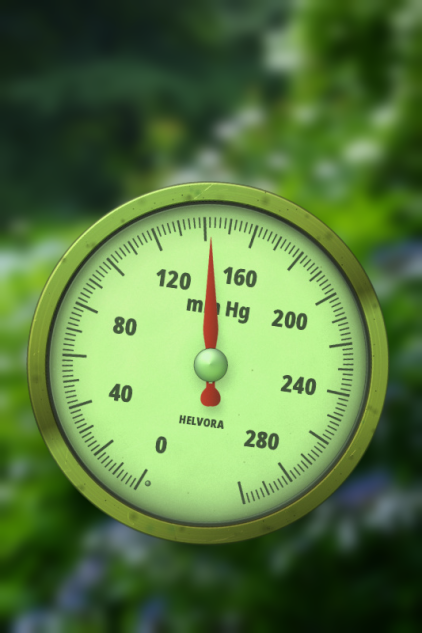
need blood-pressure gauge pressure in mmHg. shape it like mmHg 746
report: mmHg 142
